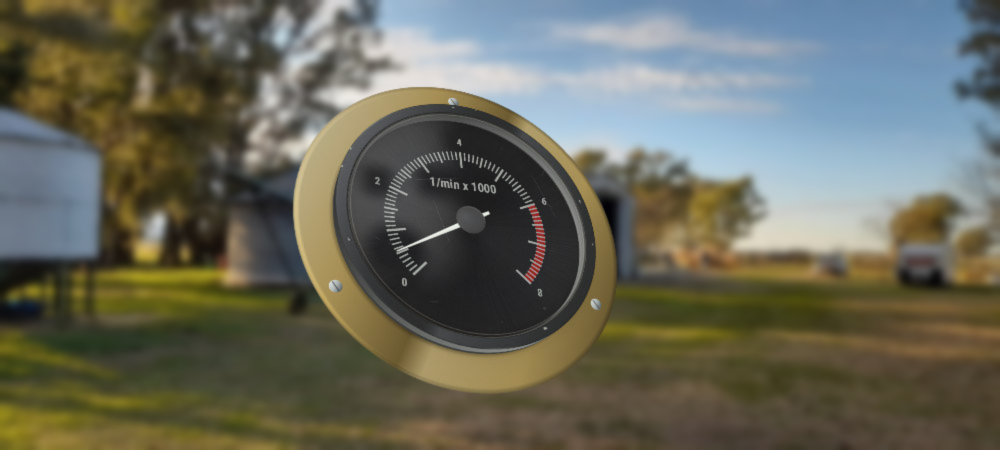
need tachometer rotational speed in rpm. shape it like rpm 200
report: rpm 500
